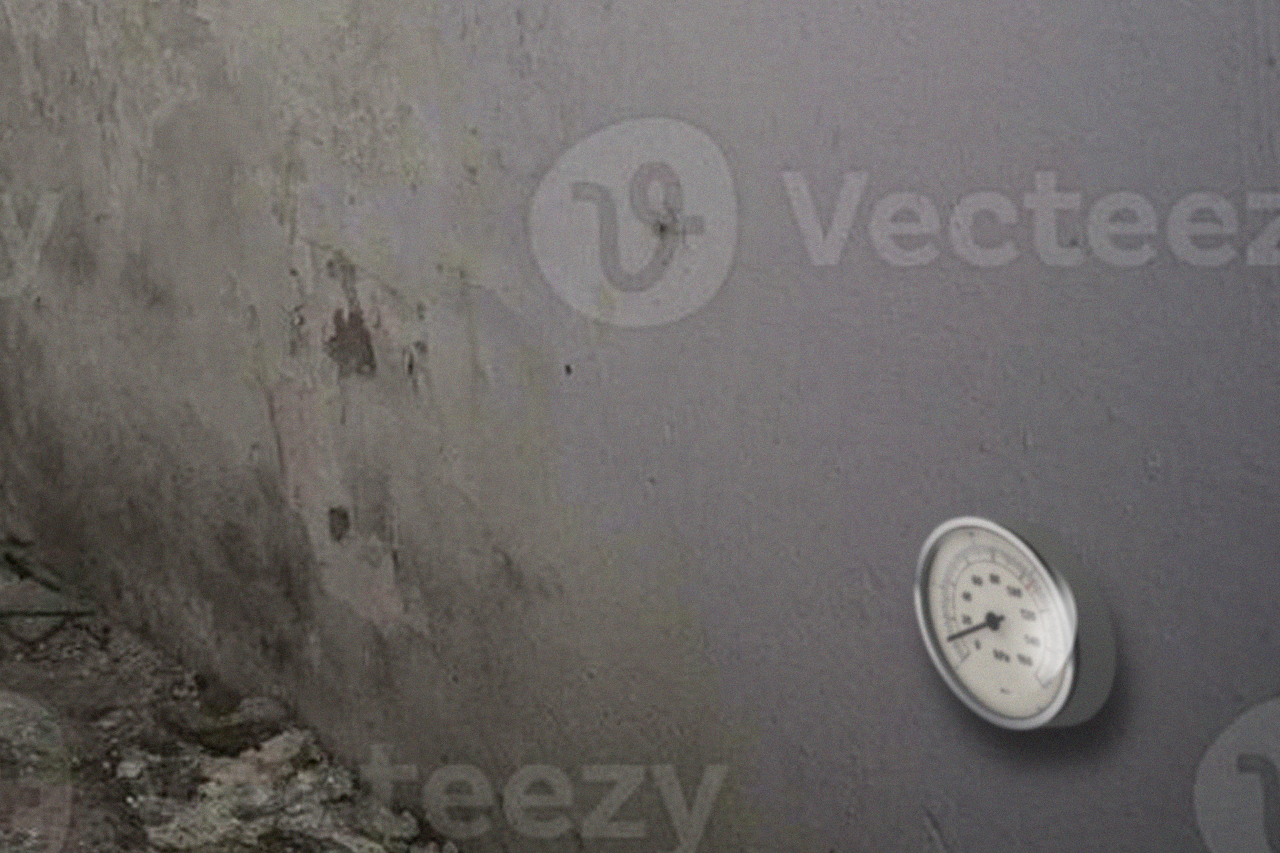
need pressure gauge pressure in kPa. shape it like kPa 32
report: kPa 10
